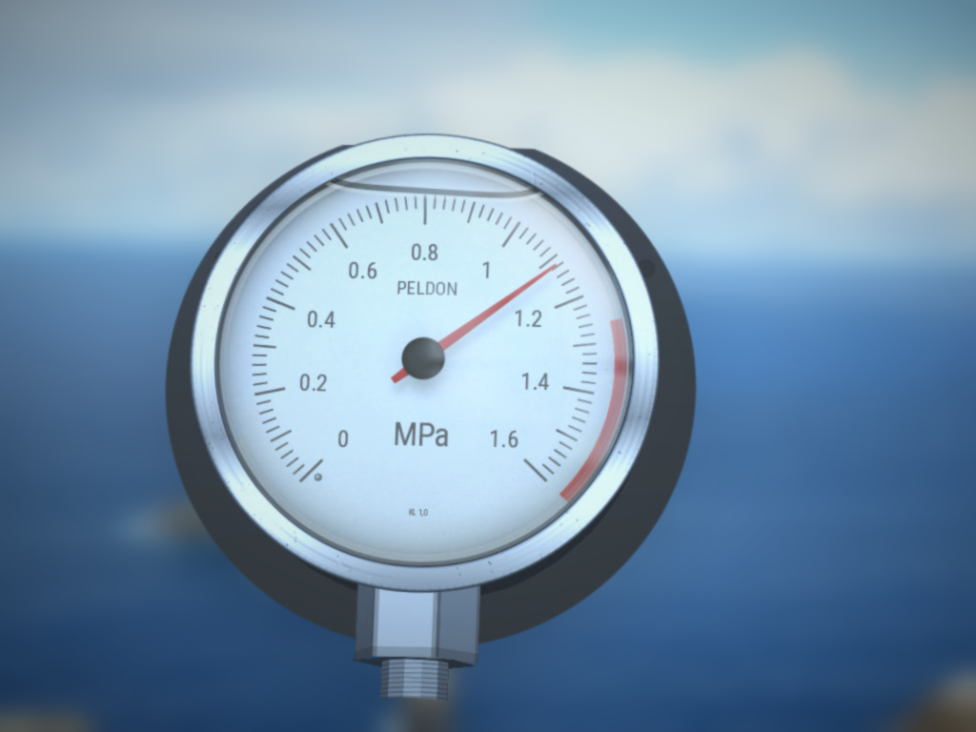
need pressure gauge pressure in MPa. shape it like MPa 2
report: MPa 1.12
